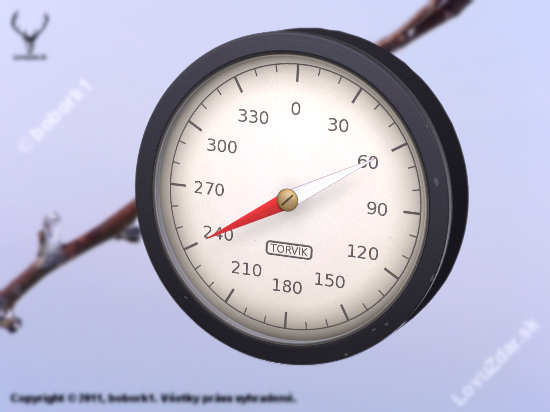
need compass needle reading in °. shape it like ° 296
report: ° 240
